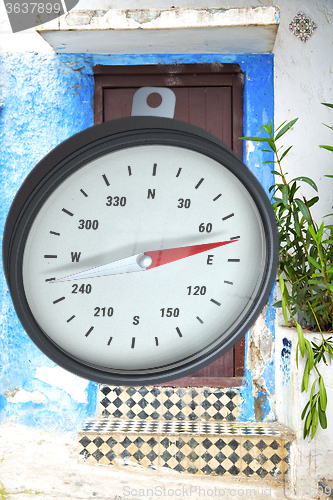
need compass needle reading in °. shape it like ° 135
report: ° 75
